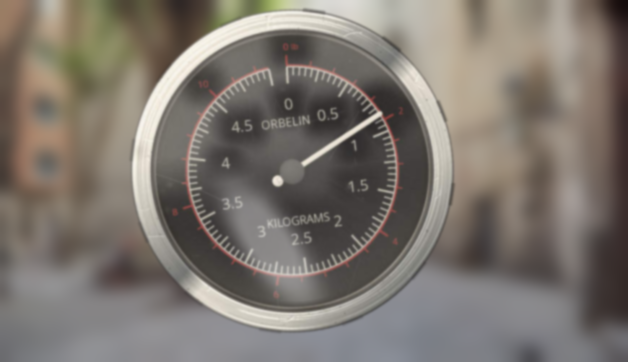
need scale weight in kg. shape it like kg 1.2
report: kg 0.85
